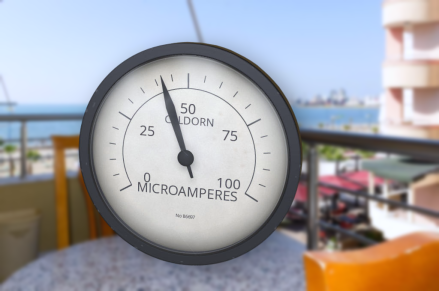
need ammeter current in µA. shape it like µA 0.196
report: µA 42.5
